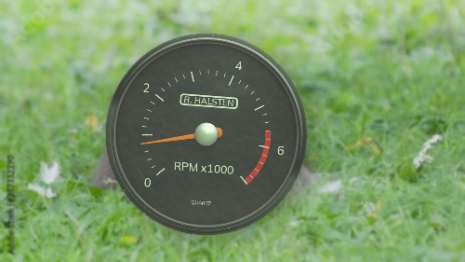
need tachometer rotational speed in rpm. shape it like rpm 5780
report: rpm 800
